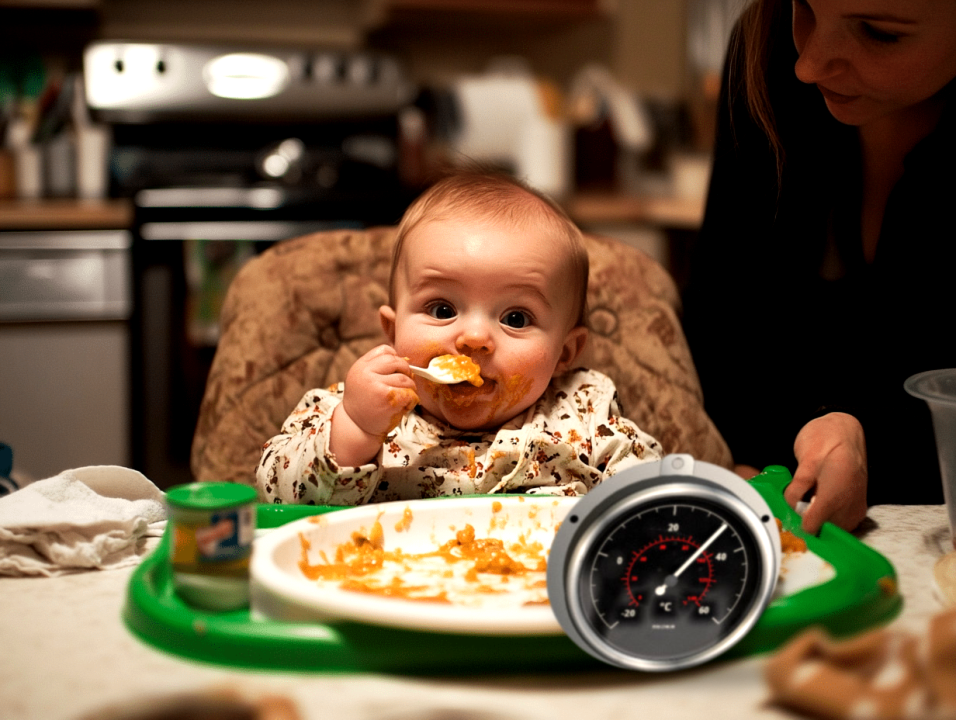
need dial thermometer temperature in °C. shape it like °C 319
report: °C 32
